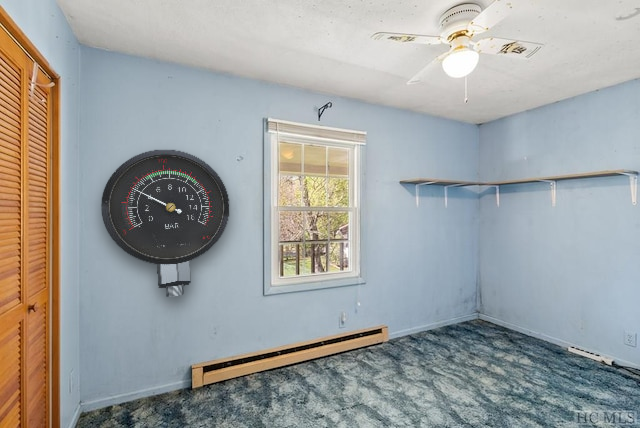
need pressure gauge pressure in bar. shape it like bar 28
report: bar 4
